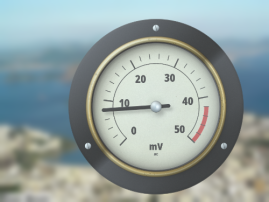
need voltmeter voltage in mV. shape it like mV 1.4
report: mV 8
